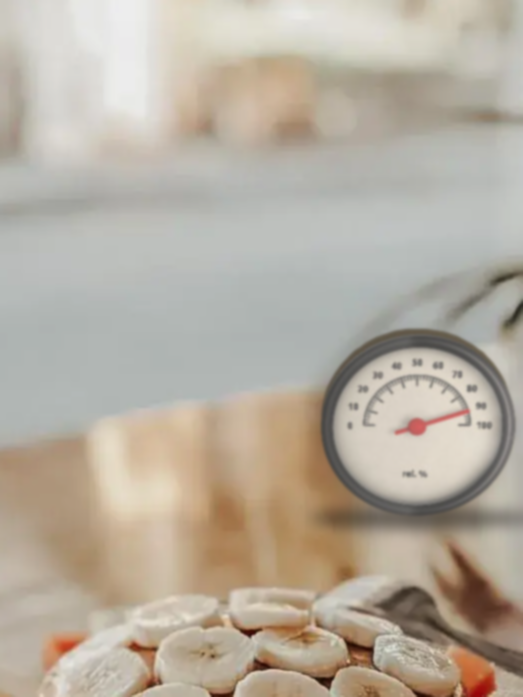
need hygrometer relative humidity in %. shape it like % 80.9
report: % 90
